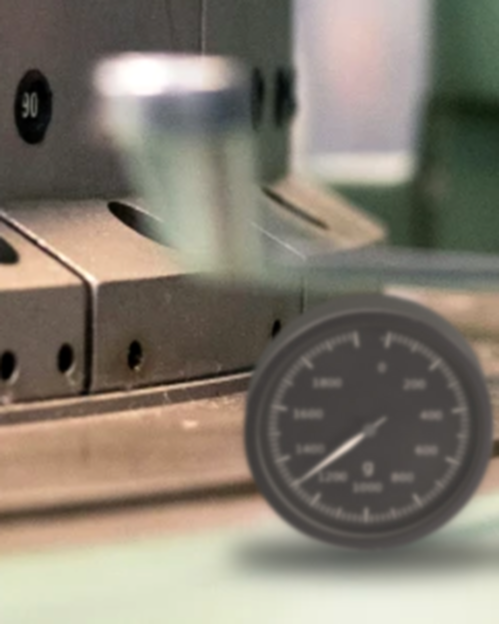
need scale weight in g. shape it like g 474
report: g 1300
